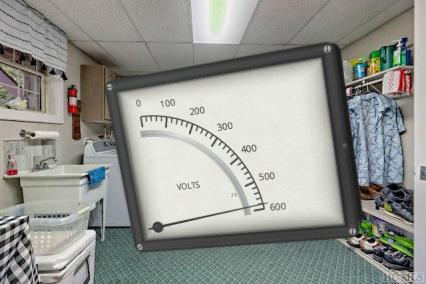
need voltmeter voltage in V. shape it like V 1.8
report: V 580
